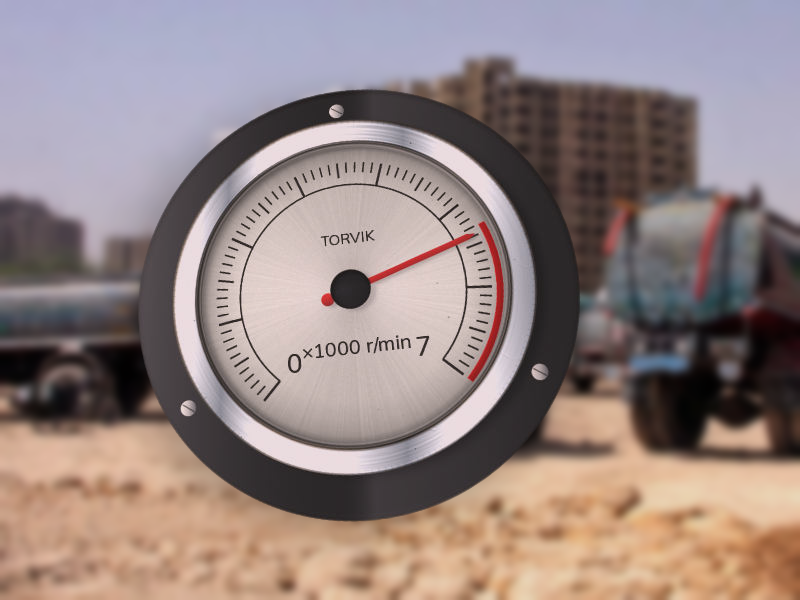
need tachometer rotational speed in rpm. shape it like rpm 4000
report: rpm 5400
